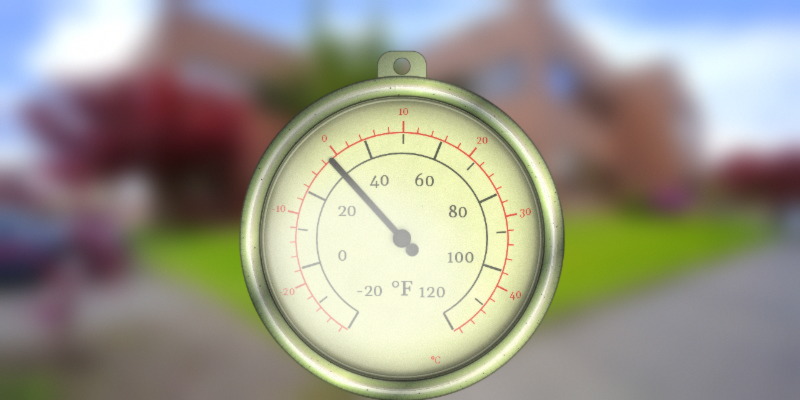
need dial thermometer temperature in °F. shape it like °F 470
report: °F 30
